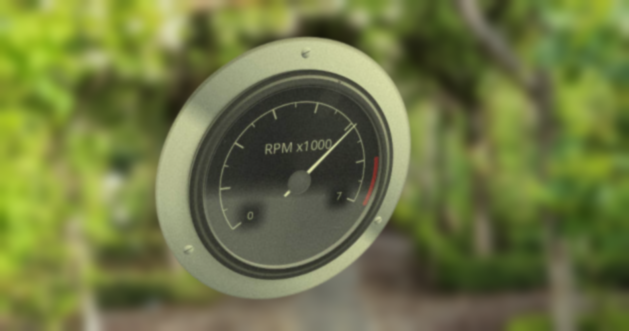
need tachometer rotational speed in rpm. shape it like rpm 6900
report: rpm 5000
